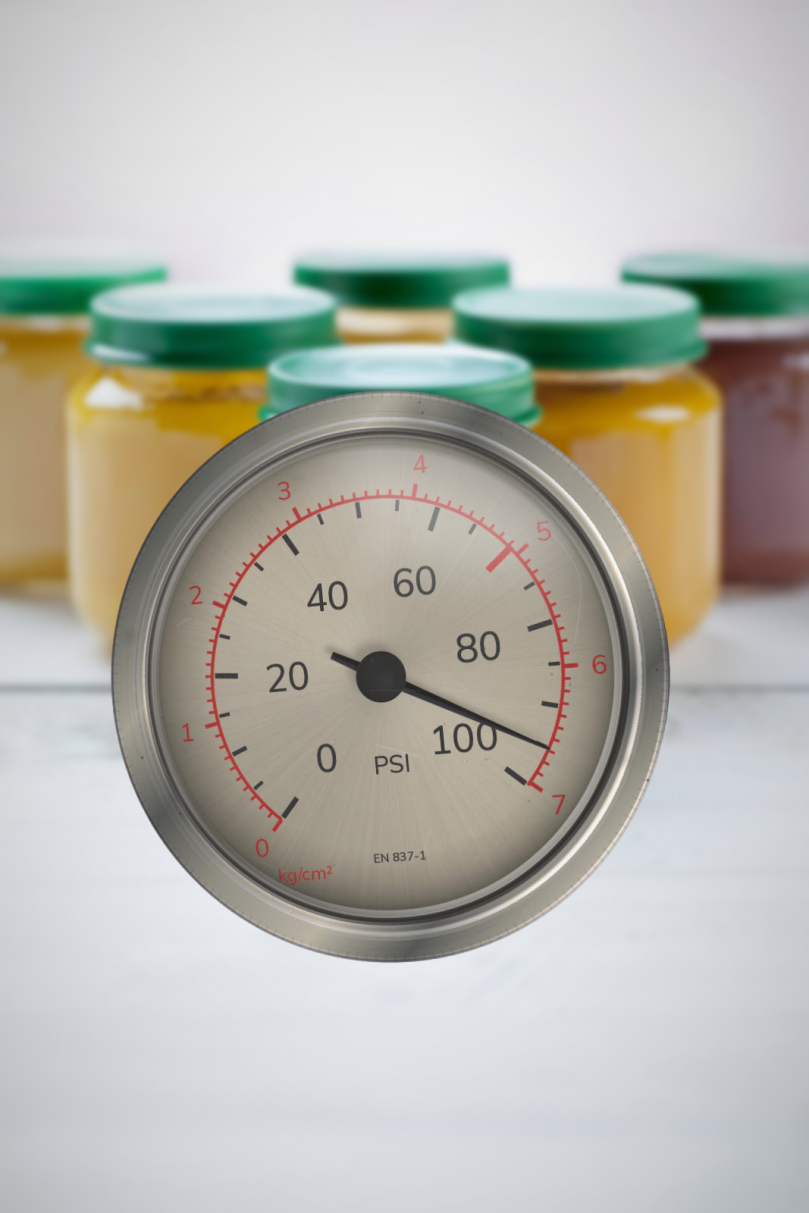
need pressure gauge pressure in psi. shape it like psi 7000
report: psi 95
